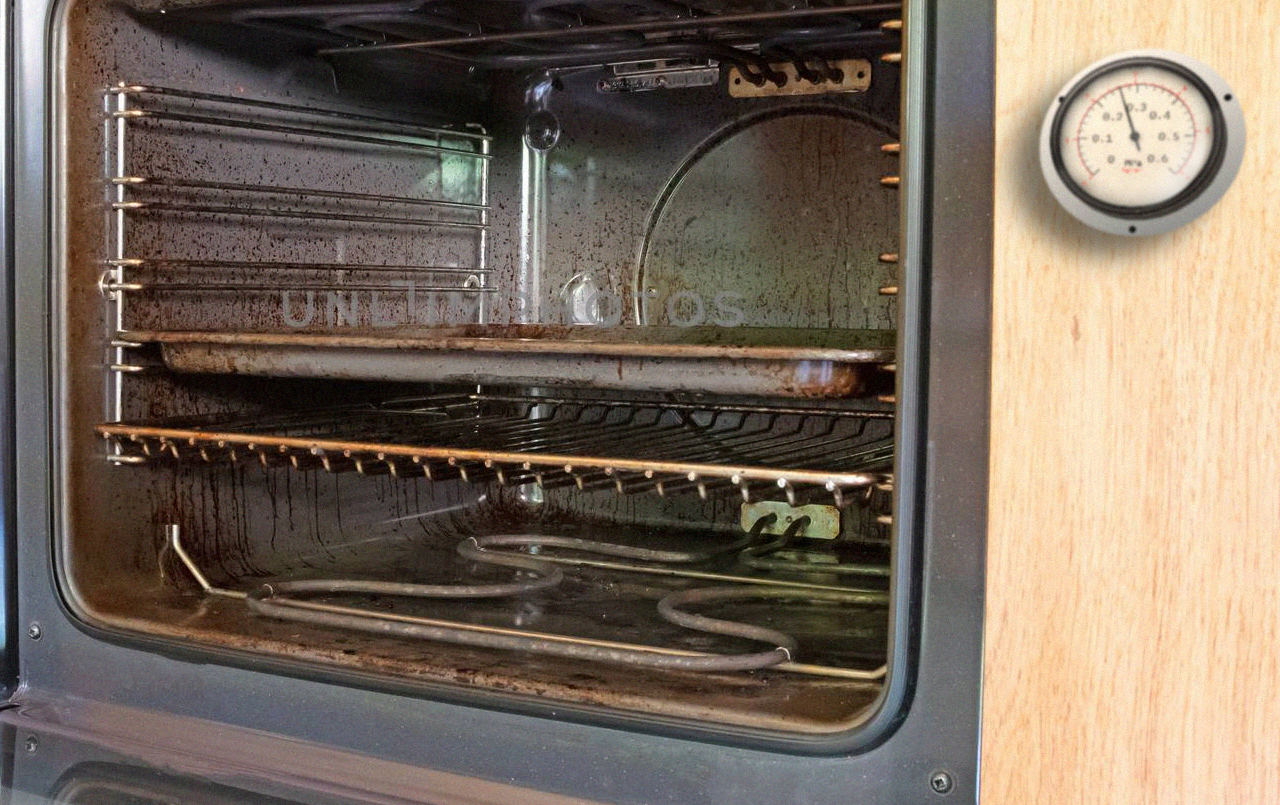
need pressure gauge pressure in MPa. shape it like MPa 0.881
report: MPa 0.26
